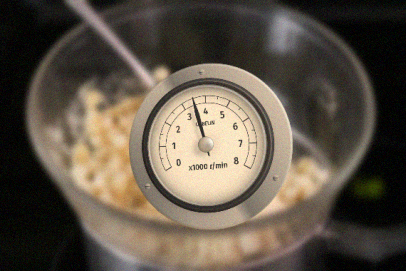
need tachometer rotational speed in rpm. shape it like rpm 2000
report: rpm 3500
